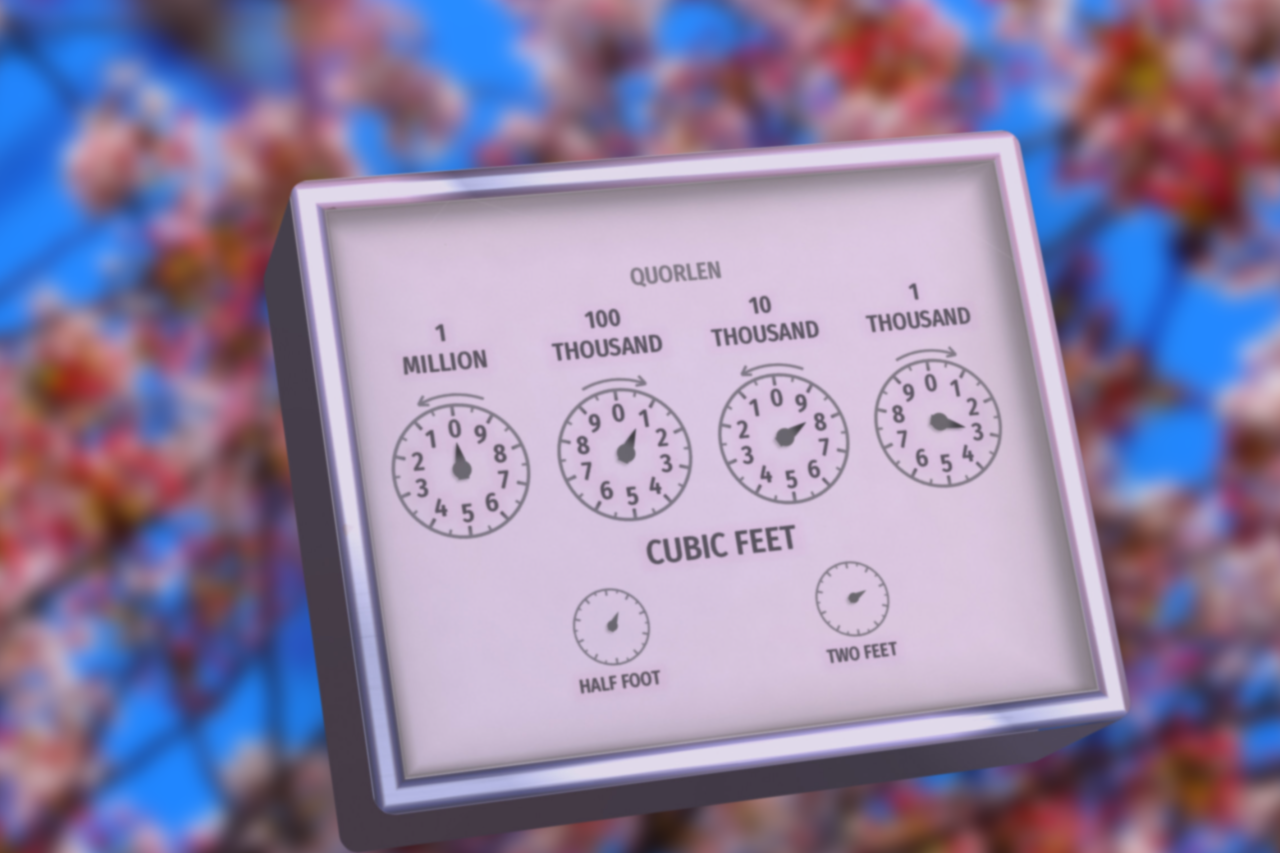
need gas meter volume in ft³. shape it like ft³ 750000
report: ft³ 8300
